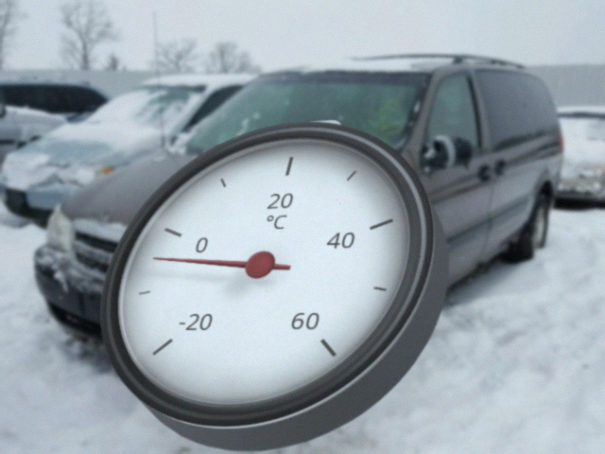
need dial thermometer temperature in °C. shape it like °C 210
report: °C -5
